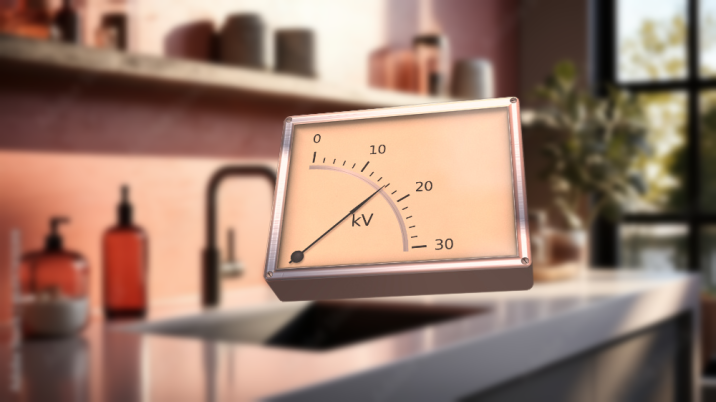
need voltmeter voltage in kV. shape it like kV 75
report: kV 16
